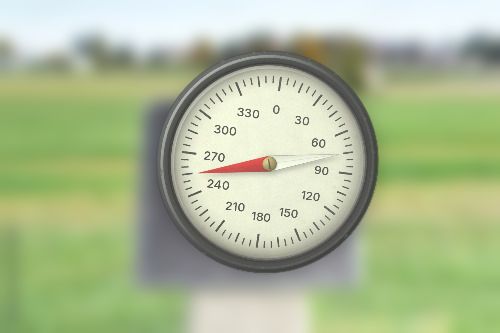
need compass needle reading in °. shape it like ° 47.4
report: ° 255
